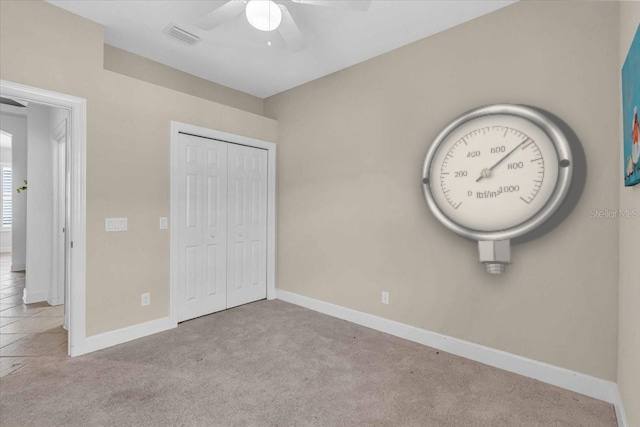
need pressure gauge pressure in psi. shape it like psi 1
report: psi 700
